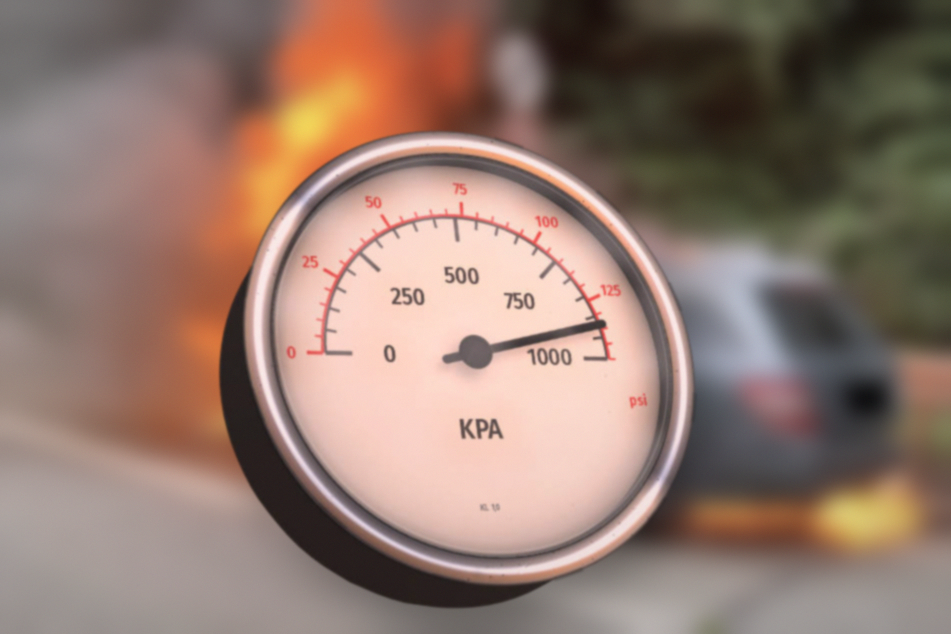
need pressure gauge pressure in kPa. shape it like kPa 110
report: kPa 925
